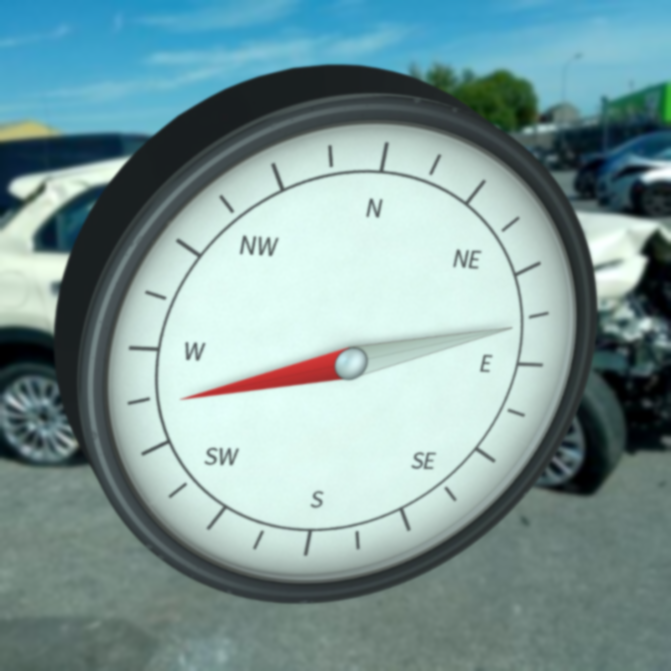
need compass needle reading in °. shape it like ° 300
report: ° 255
